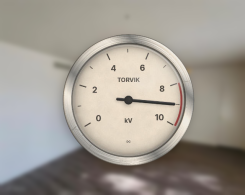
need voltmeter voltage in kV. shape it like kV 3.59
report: kV 9
